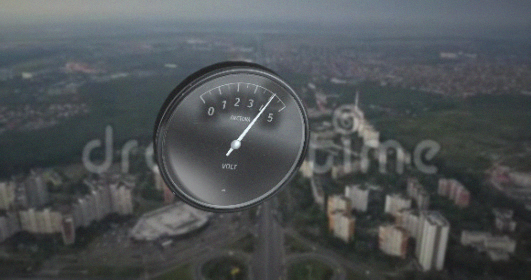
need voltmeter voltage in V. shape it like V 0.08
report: V 4
